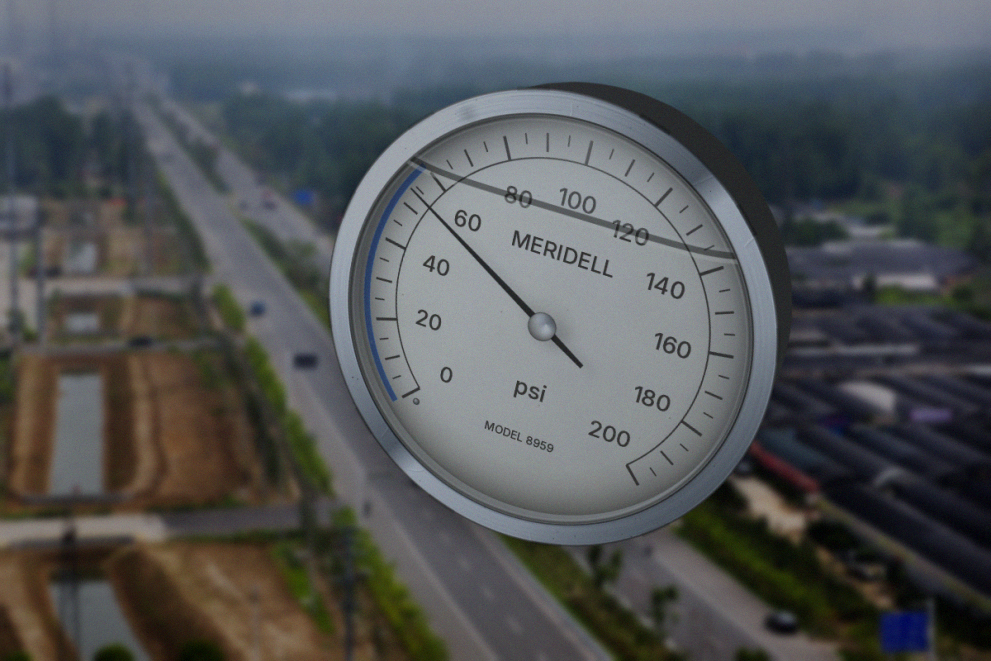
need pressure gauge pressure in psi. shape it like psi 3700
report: psi 55
